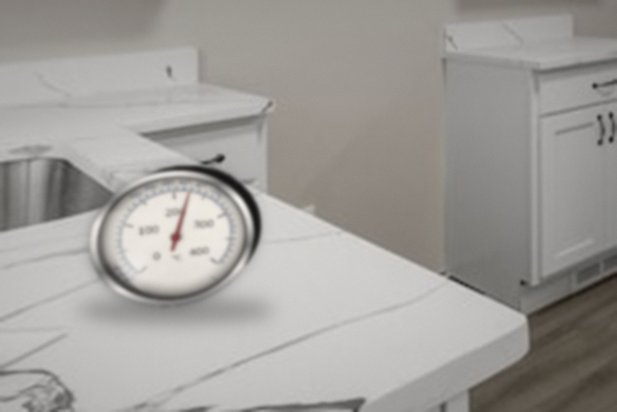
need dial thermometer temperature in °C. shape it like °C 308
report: °C 225
